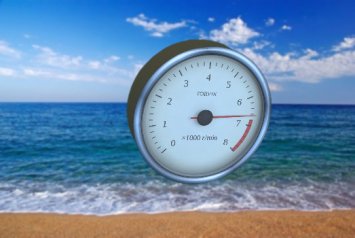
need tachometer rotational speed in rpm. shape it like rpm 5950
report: rpm 6600
